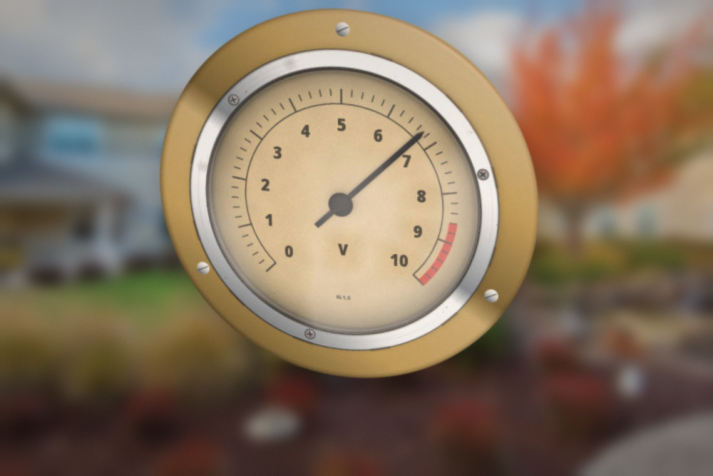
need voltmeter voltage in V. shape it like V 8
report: V 6.7
